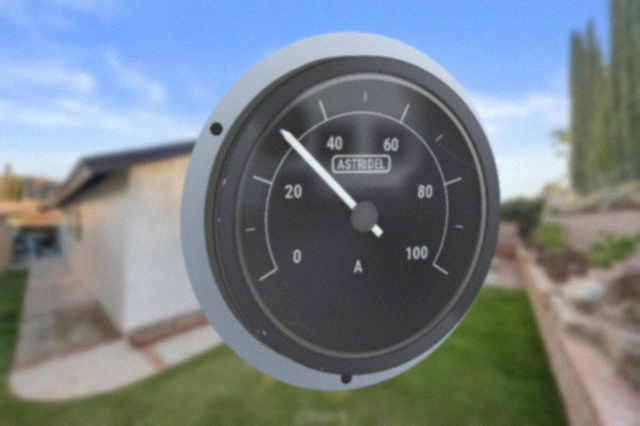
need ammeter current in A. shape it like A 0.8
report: A 30
